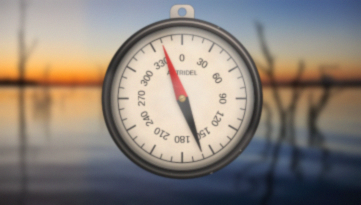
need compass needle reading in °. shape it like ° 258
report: ° 340
